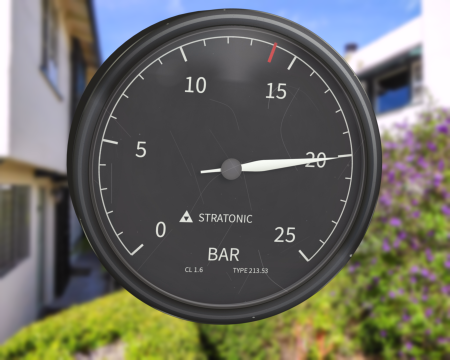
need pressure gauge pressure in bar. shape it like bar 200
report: bar 20
